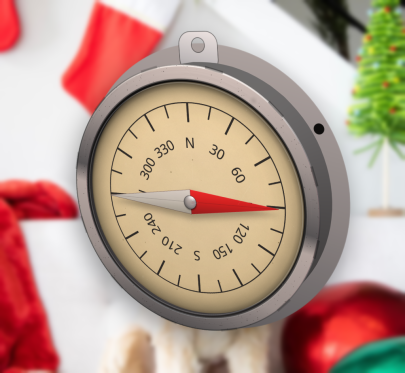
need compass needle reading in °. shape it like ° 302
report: ° 90
